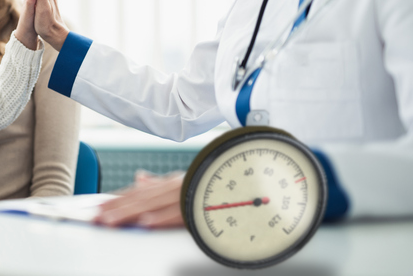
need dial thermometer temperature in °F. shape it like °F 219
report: °F 0
